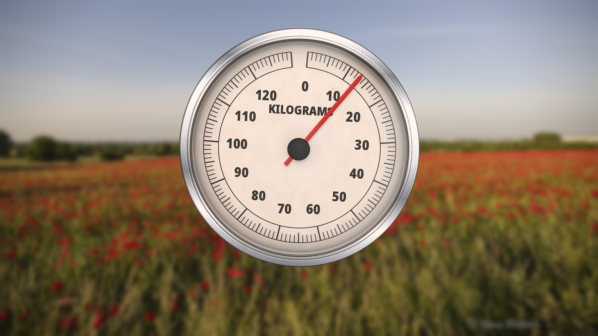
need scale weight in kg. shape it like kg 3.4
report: kg 13
